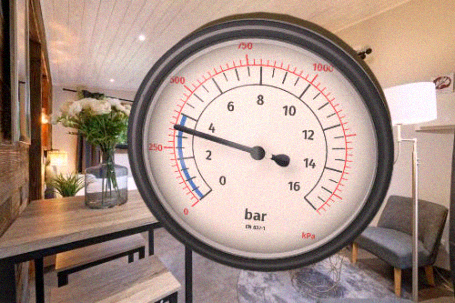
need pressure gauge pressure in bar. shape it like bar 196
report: bar 3.5
